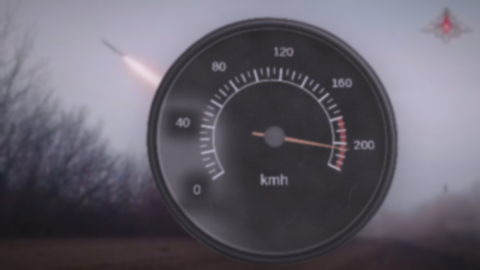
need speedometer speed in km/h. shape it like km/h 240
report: km/h 205
